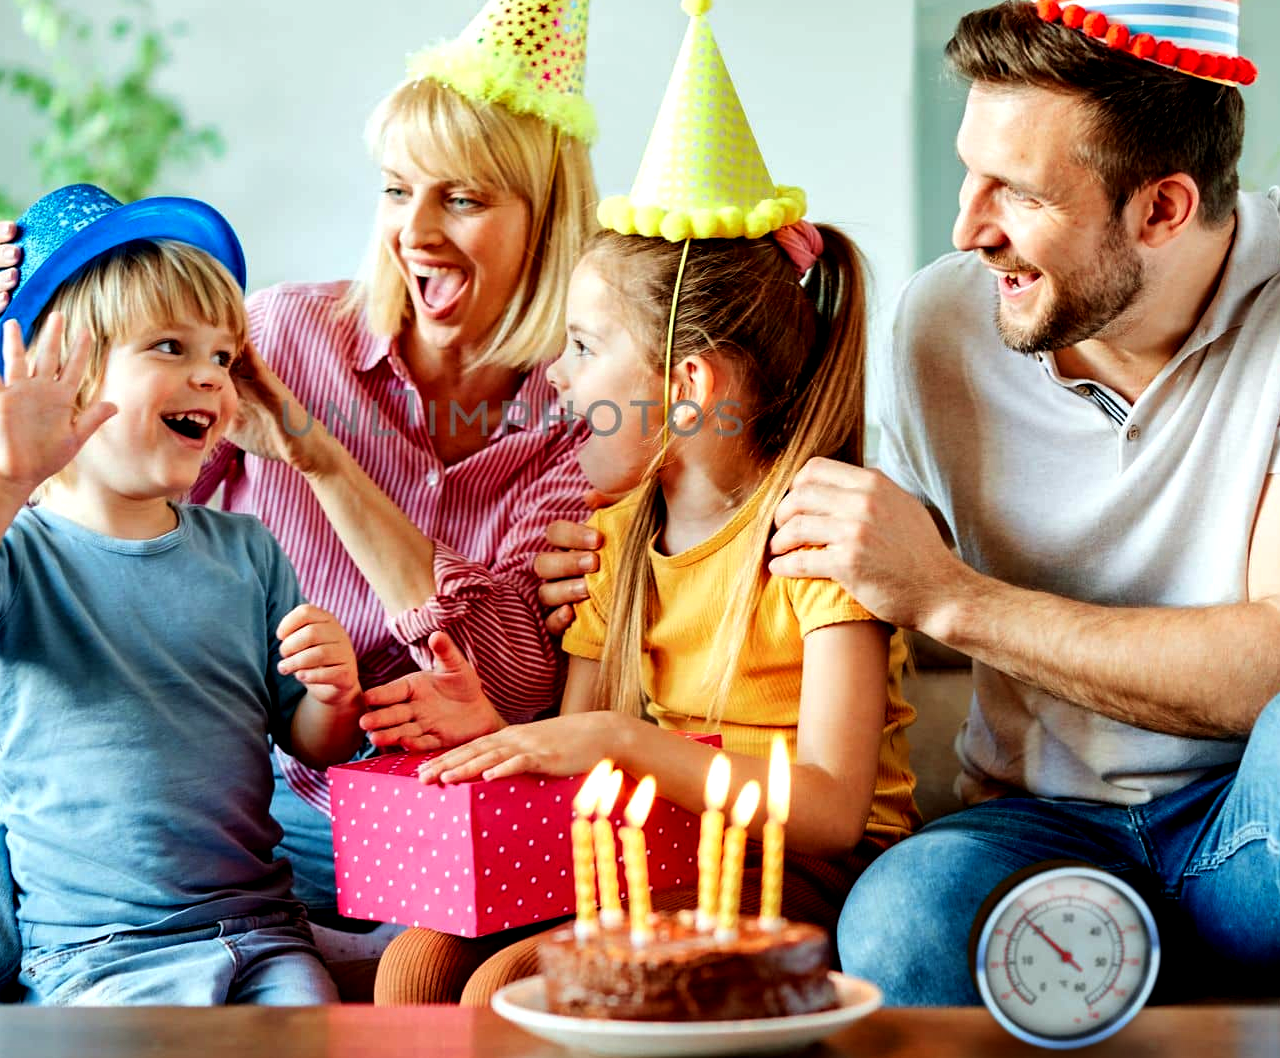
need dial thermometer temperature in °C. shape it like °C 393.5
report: °C 20
